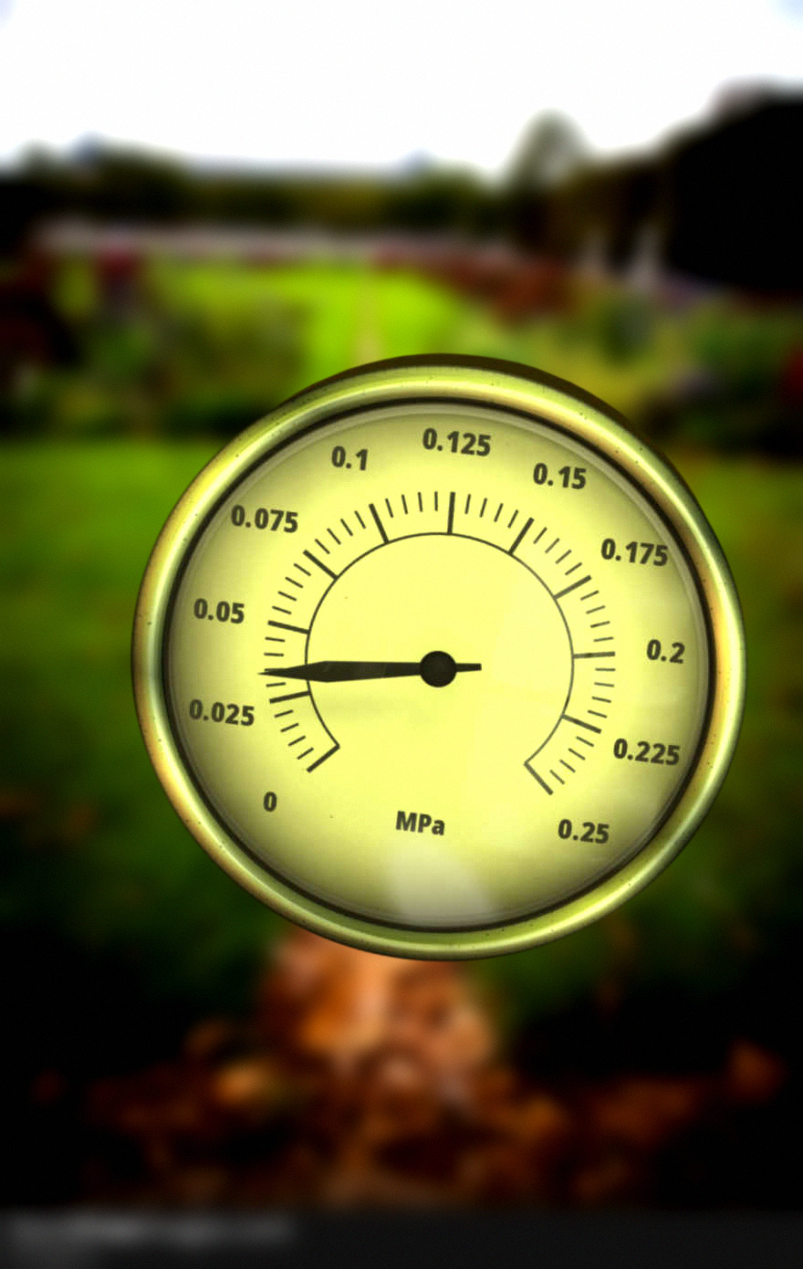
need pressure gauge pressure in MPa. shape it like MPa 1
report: MPa 0.035
